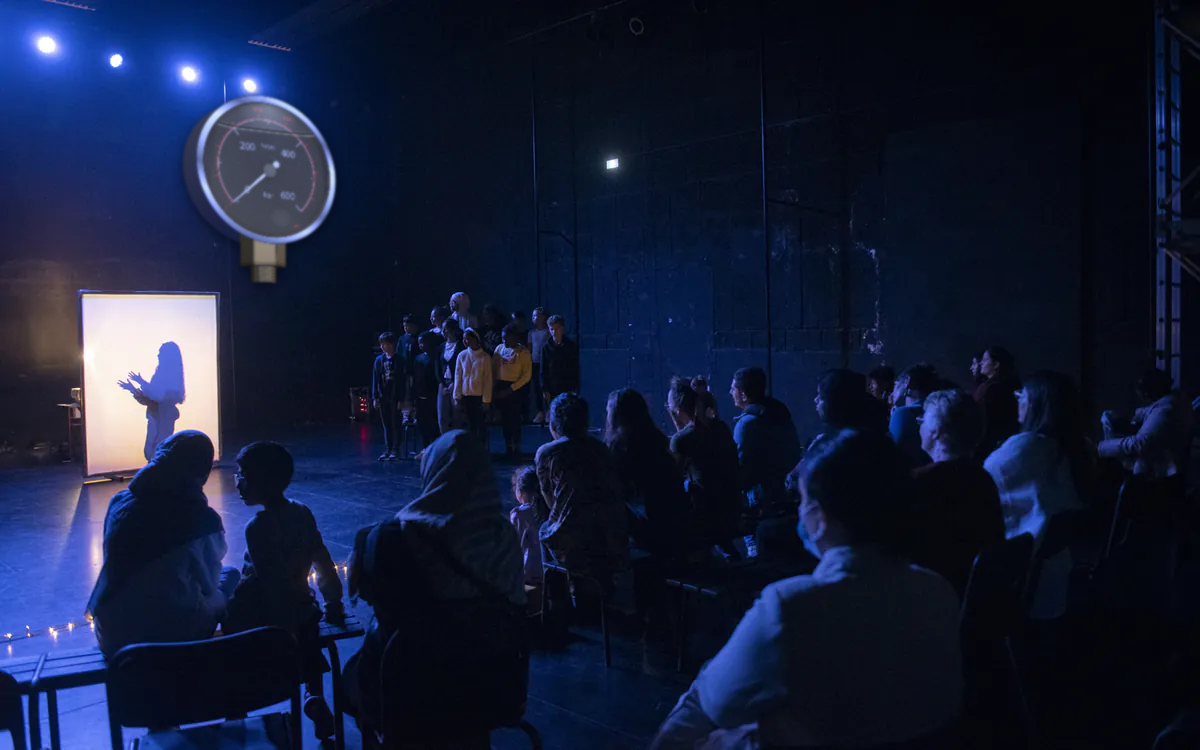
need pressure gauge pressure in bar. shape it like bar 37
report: bar 0
